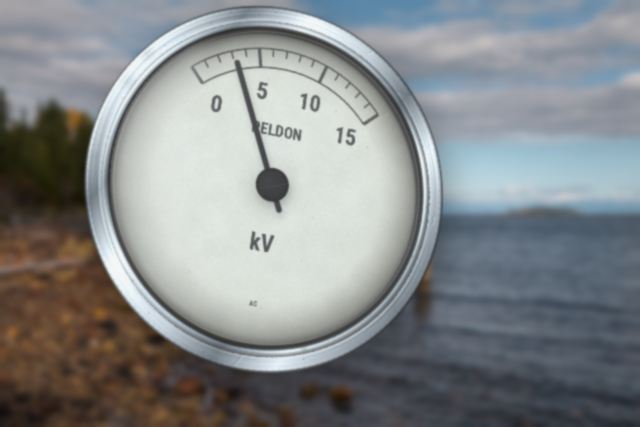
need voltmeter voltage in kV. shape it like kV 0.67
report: kV 3
